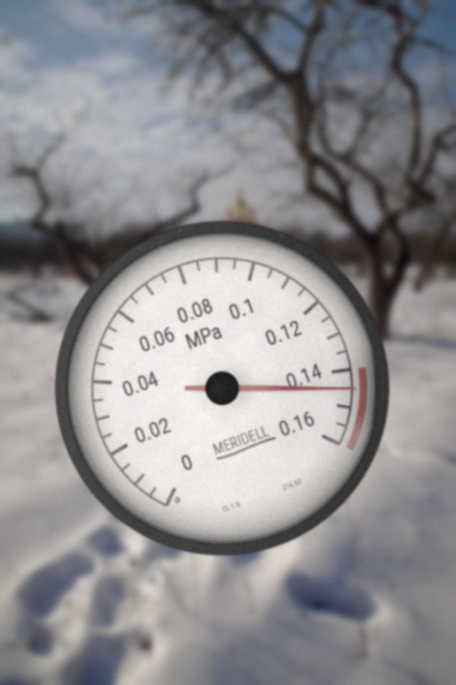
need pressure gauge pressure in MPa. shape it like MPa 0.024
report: MPa 0.145
